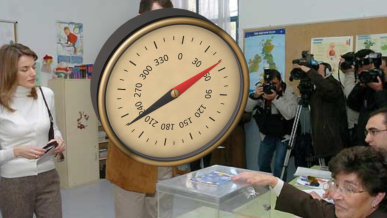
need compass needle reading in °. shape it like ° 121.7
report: ° 50
